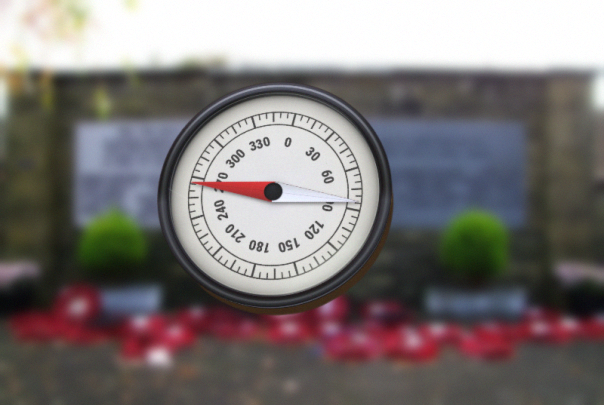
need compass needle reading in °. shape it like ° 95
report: ° 265
